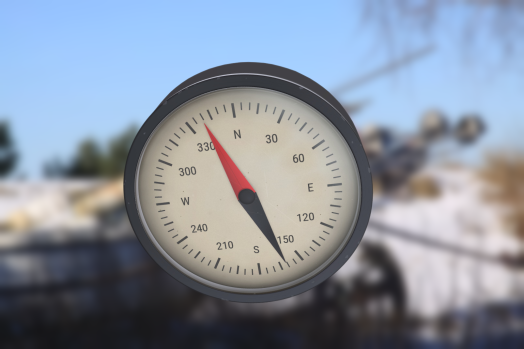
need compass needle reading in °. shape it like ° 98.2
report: ° 340
